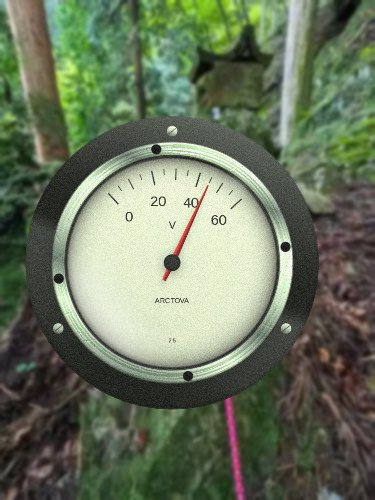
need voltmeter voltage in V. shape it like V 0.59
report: V 45
